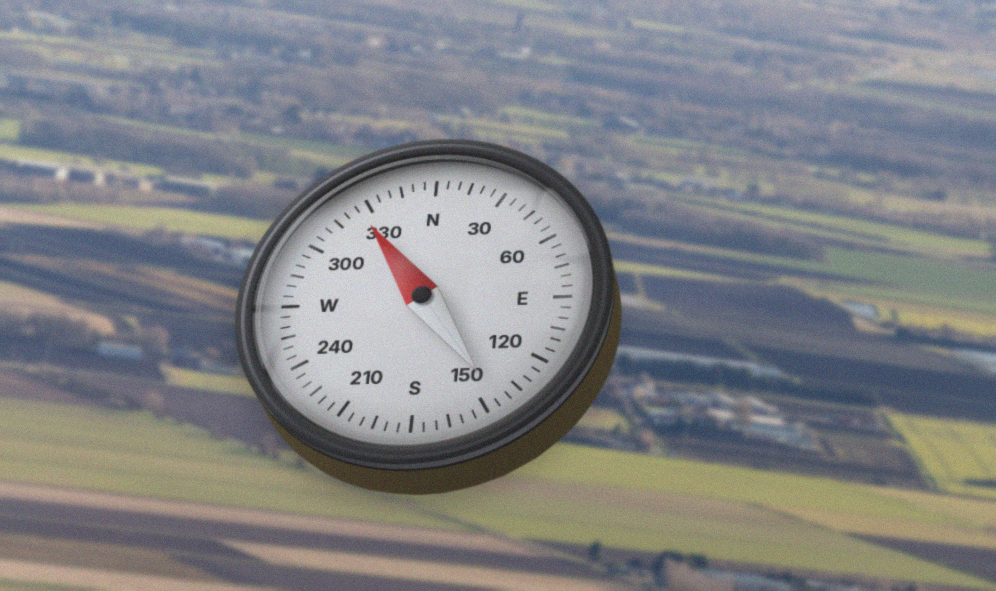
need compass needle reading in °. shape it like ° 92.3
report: ° 325
